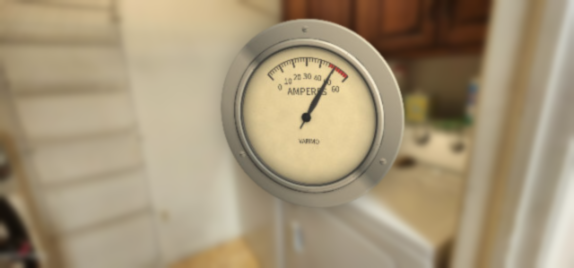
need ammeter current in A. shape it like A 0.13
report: A 50
